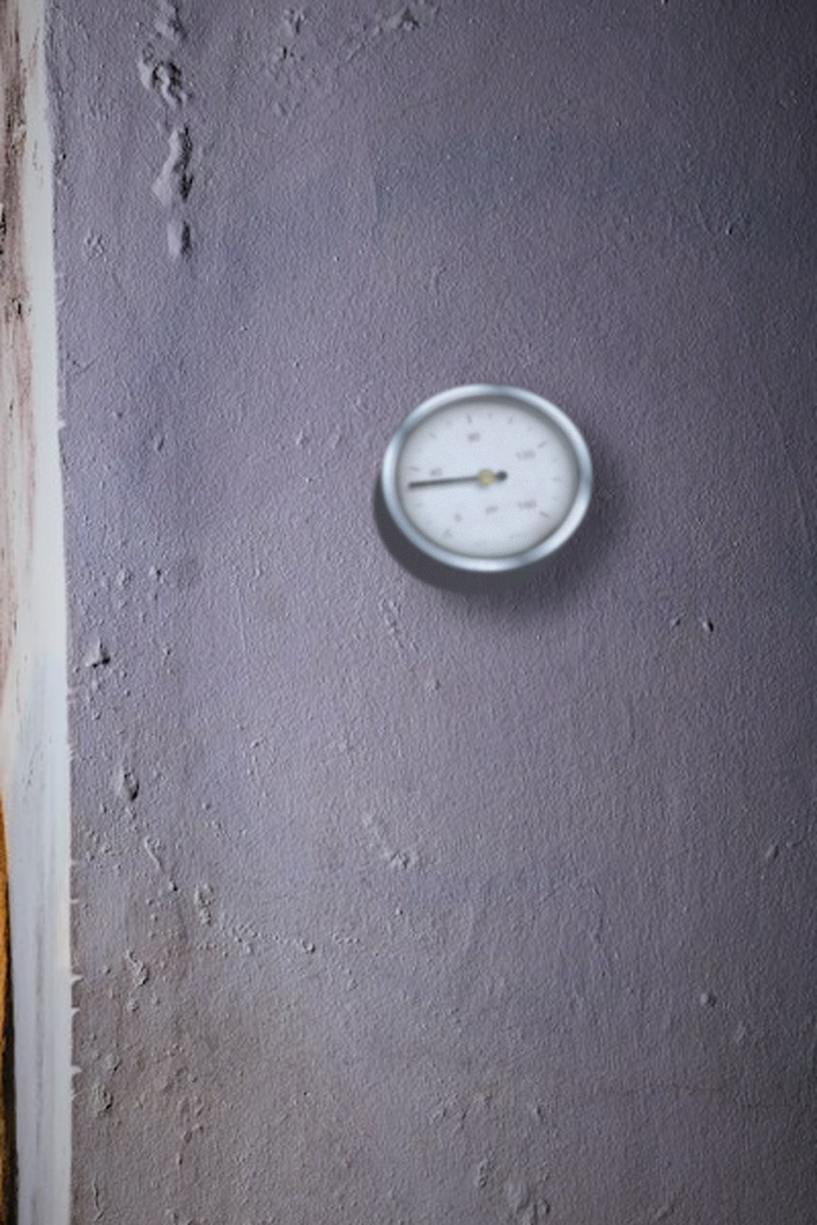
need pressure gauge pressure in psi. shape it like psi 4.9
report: psi 30
